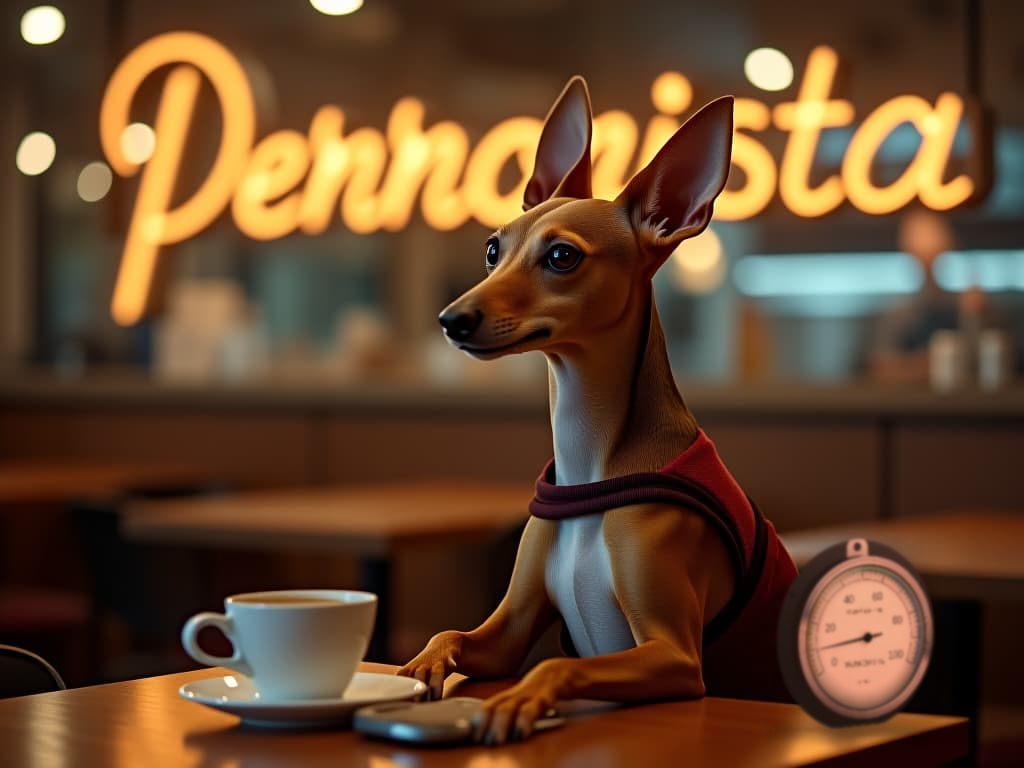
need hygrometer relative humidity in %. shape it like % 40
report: % 10
